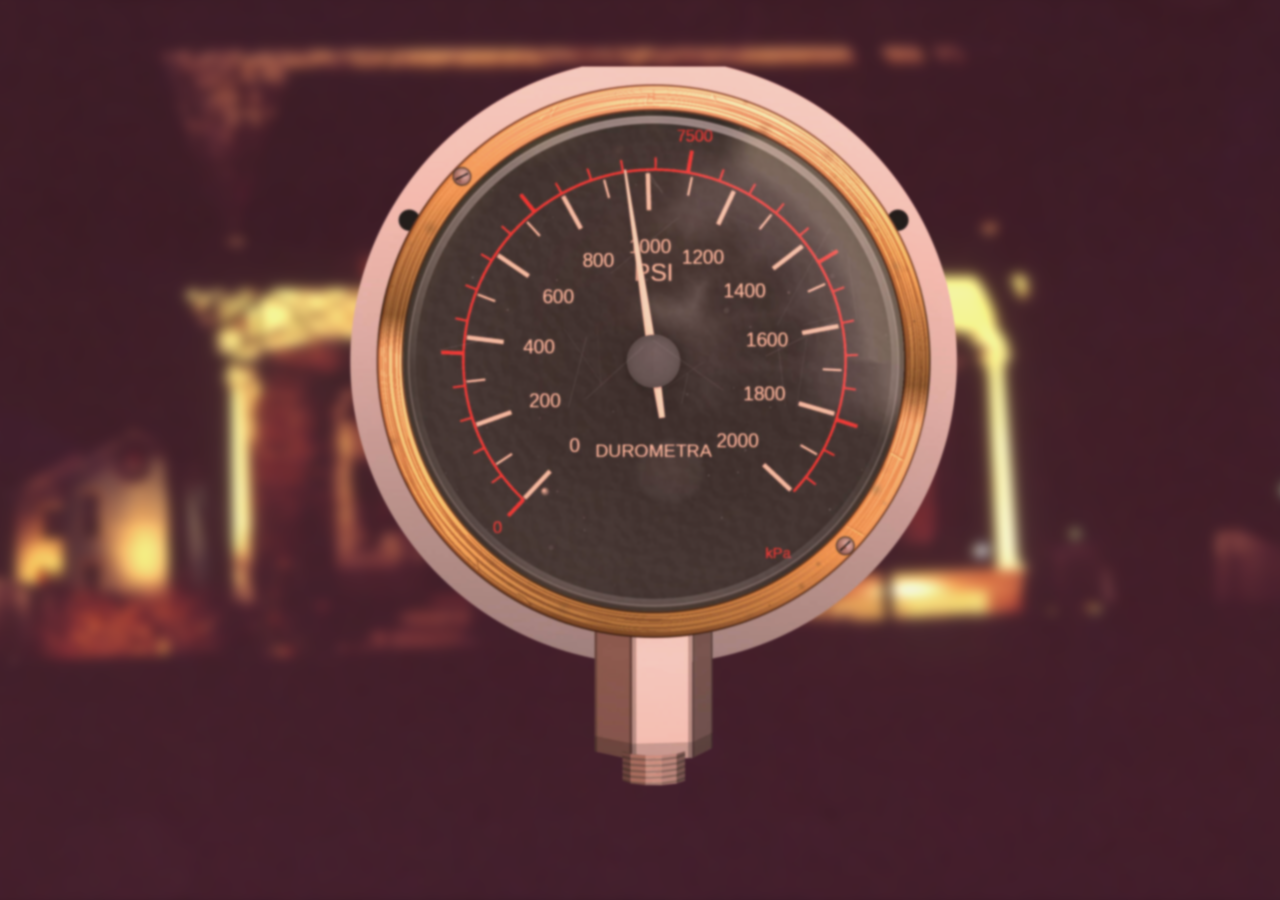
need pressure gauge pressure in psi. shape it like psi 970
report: psi 950
